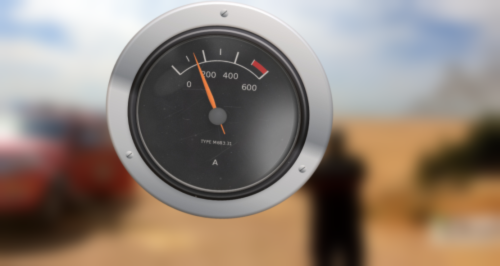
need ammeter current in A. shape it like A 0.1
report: A 150
